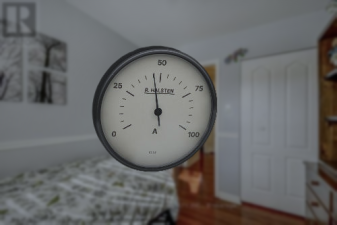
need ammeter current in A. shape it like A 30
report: A 45
